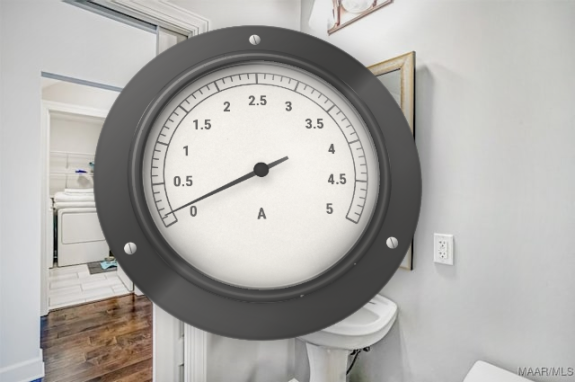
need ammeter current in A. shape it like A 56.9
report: A 0.1
